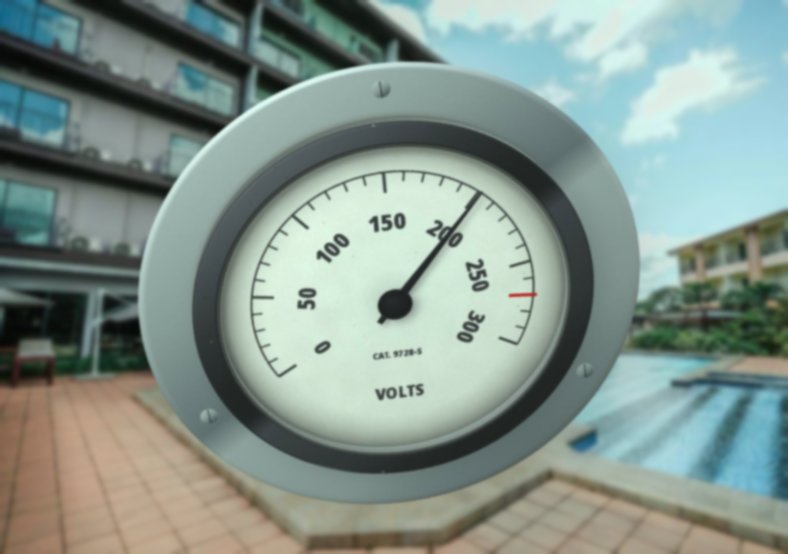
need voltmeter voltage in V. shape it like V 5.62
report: V 200
